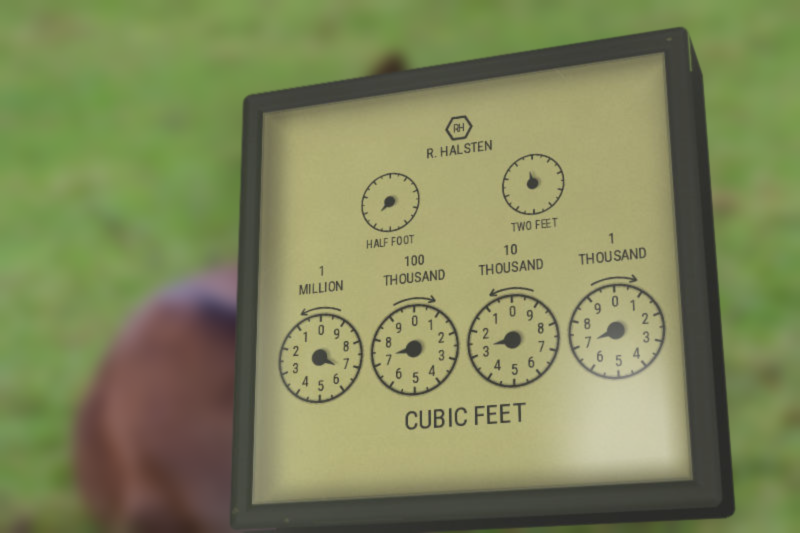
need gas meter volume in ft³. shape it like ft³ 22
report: ft³ 672700
